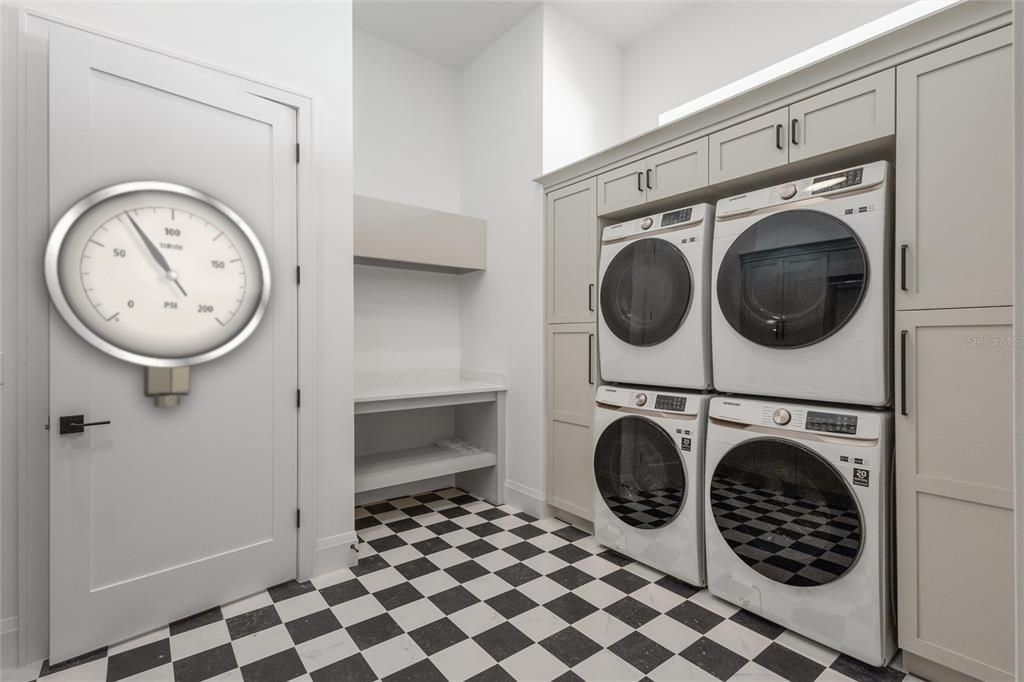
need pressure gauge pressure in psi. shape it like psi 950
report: psi 75
